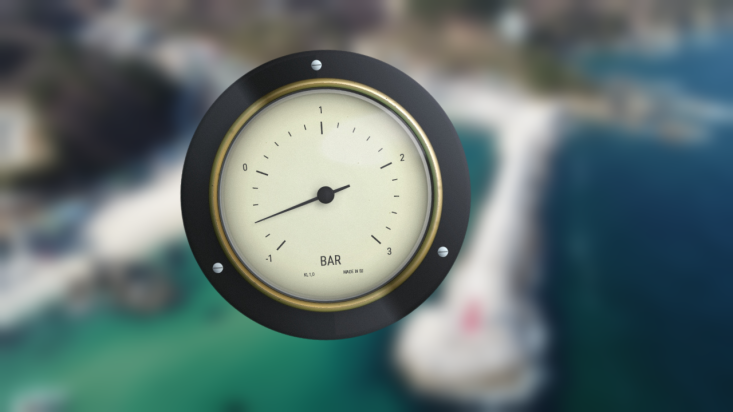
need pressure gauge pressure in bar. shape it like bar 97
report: bar -0.6
